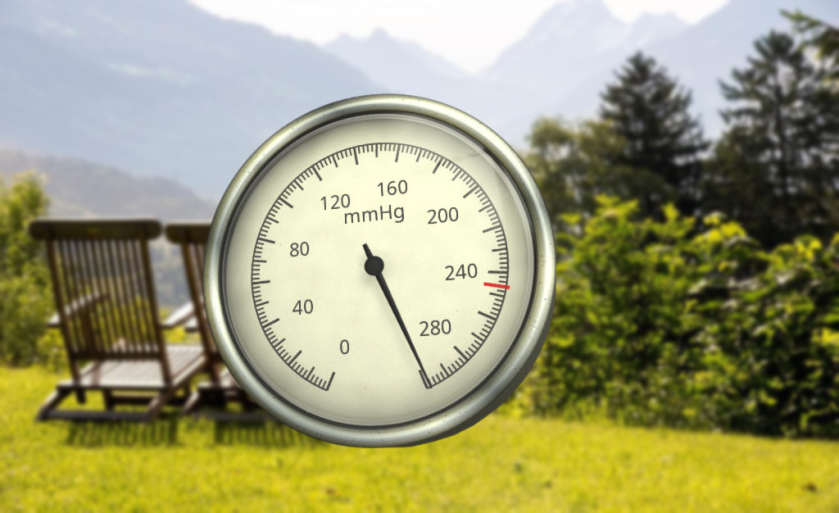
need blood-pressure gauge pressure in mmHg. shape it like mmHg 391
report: mmHg 298
